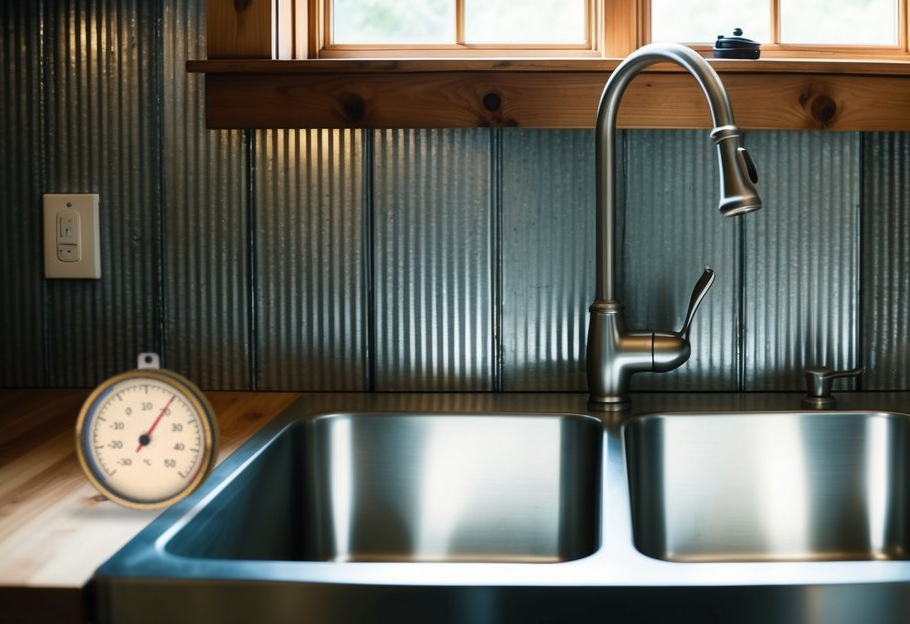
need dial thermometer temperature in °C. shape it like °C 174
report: °C 20
